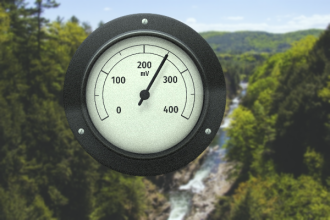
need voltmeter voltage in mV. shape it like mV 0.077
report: mV 250
